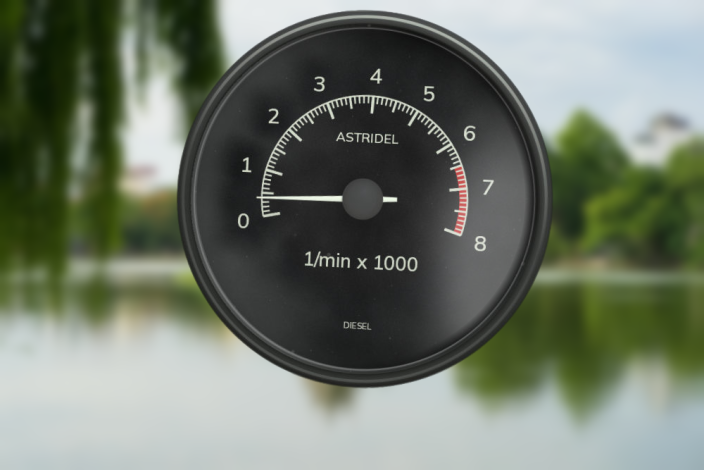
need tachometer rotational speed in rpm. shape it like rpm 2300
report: rpm 400
